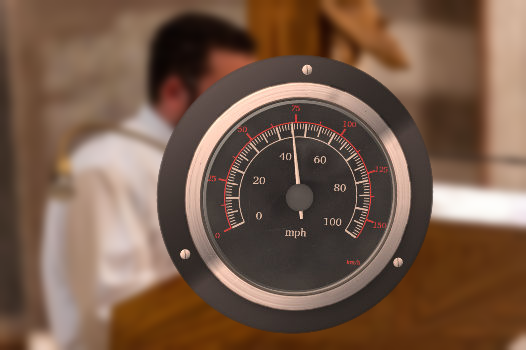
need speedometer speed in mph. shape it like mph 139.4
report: mph 45
